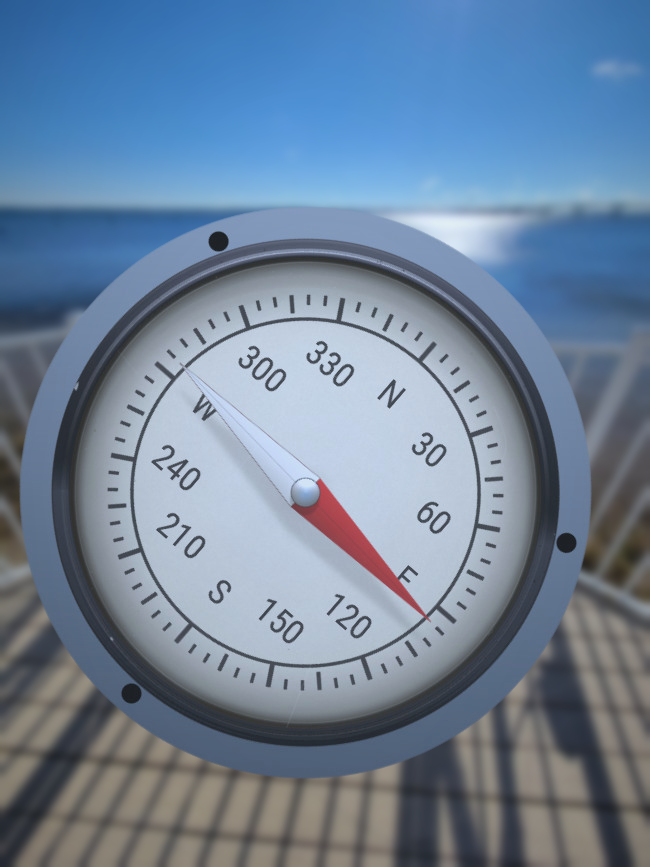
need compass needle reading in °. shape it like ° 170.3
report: ° 95
